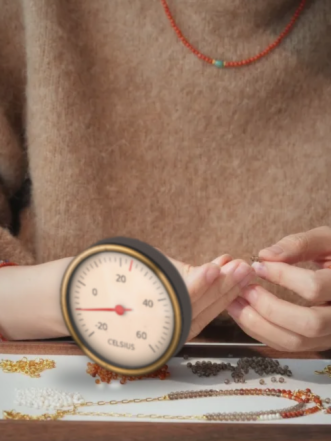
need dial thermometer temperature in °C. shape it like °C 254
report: °C -10
